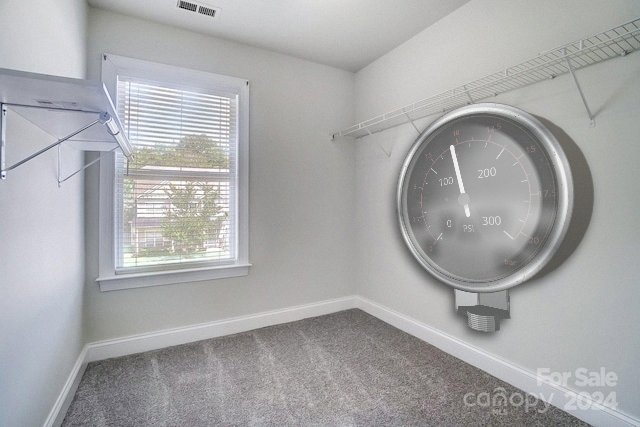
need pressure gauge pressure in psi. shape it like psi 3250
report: psi 140
